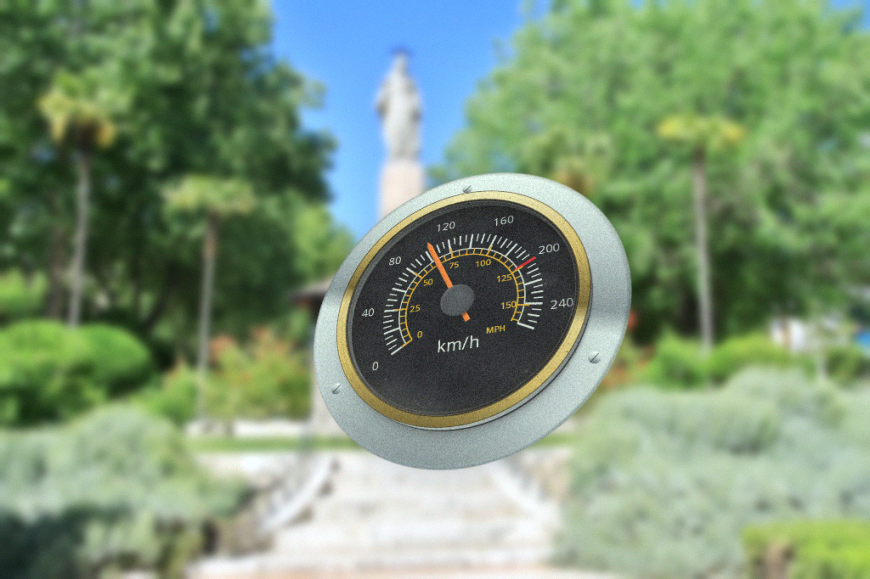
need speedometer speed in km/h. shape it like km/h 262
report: km/h 105
